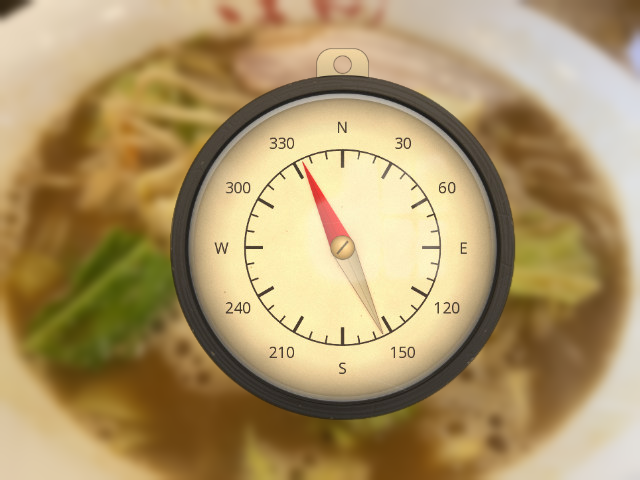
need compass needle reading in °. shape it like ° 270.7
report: ° 335
